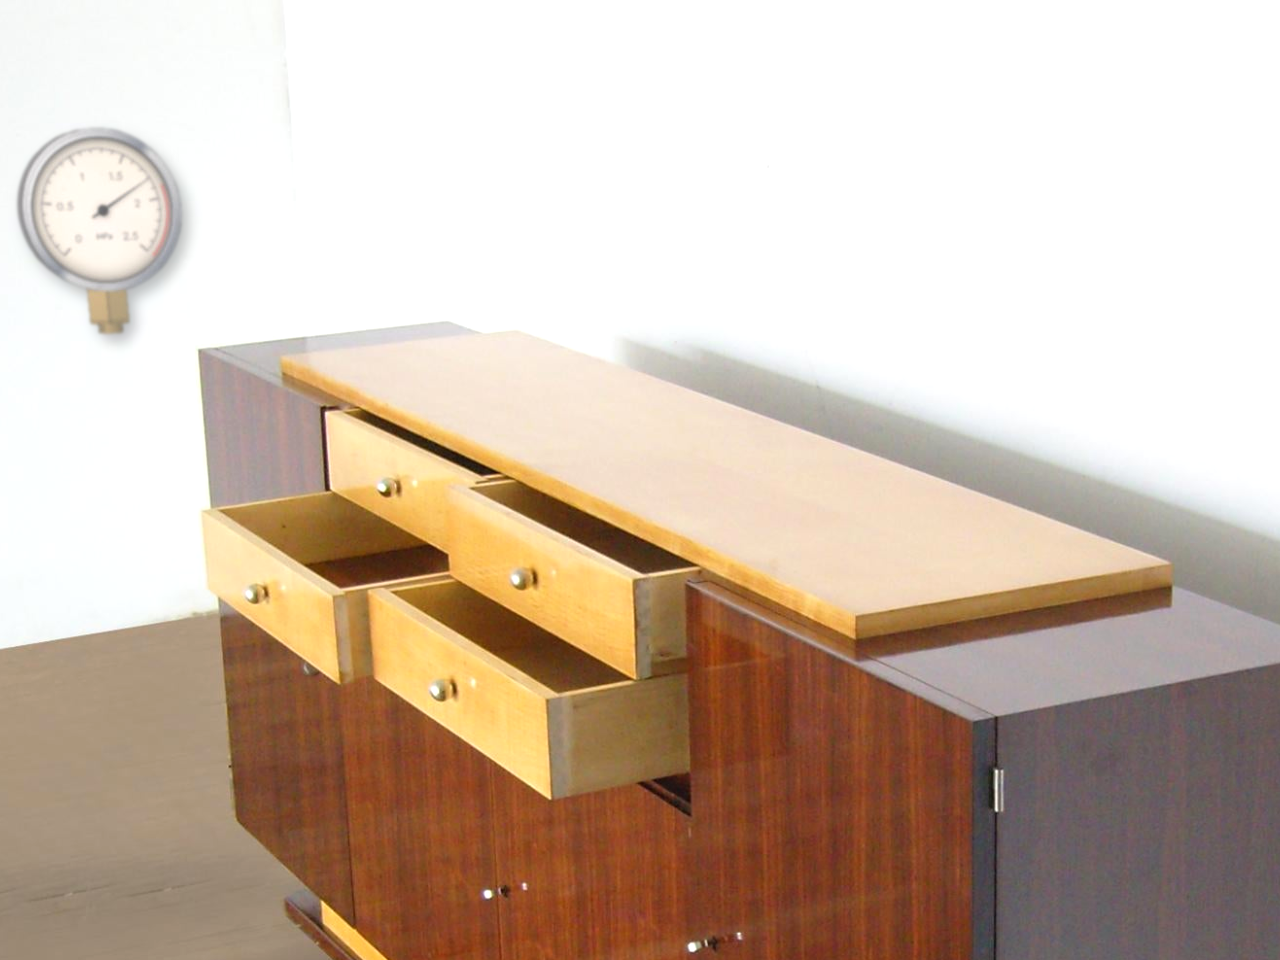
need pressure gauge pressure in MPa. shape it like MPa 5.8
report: MPa 1.8
